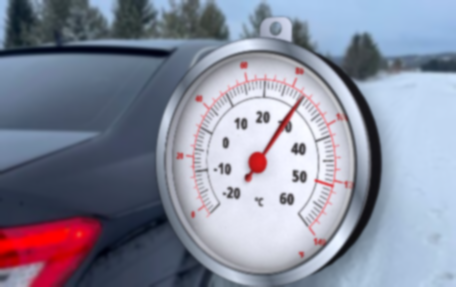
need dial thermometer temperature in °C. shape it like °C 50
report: °C 30
